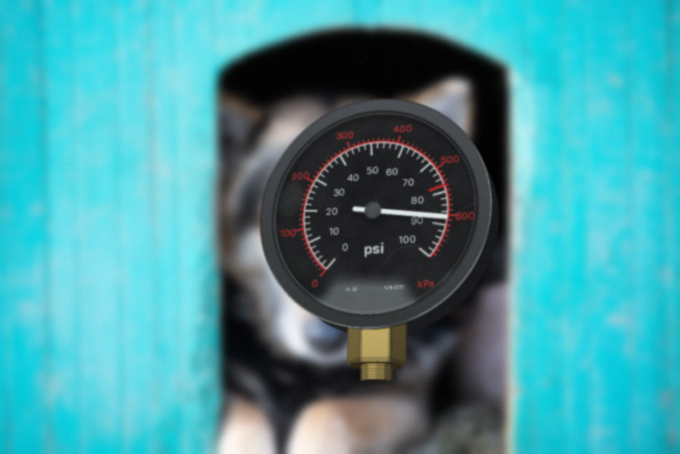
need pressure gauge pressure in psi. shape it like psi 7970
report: psi 88
